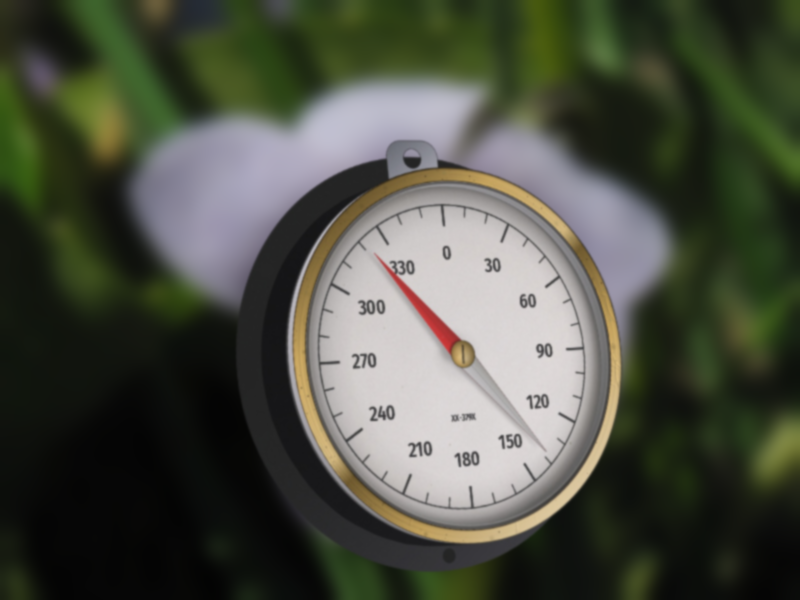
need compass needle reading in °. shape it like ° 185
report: ° 320
